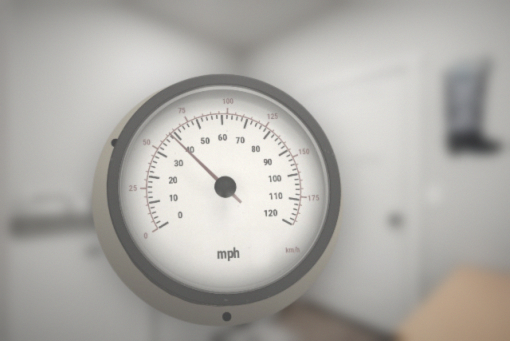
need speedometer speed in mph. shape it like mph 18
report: mph 38
